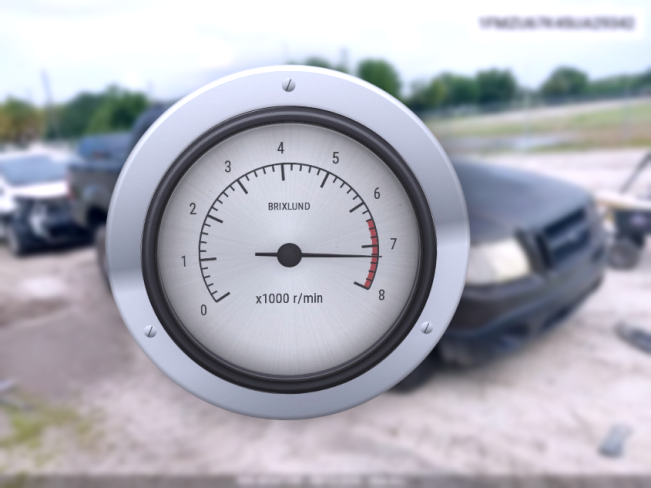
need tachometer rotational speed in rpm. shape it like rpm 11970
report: rpm 7200
